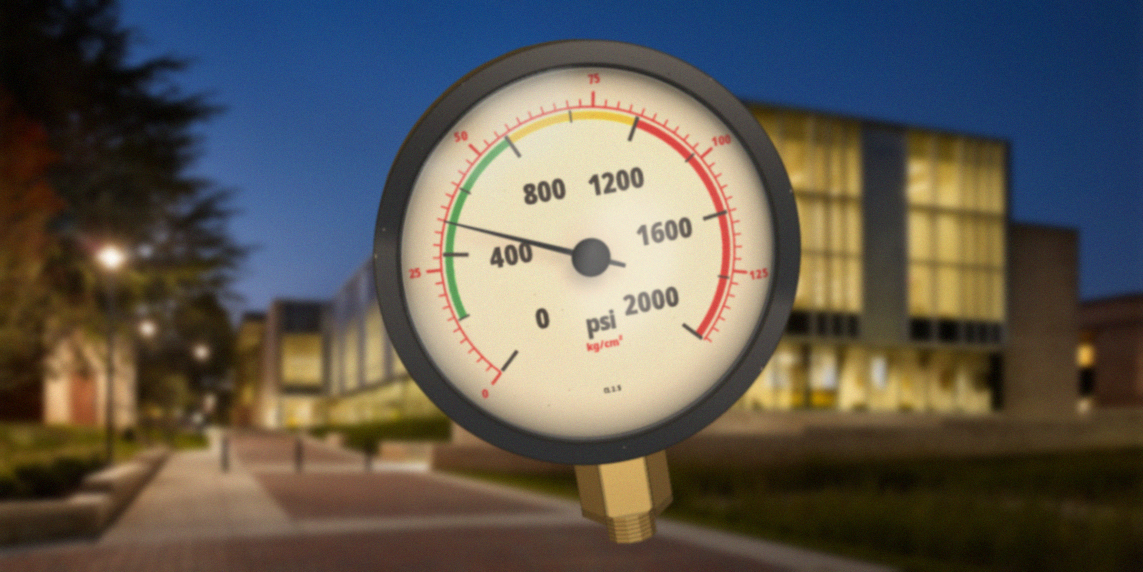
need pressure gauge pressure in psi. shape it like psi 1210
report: psi 500
